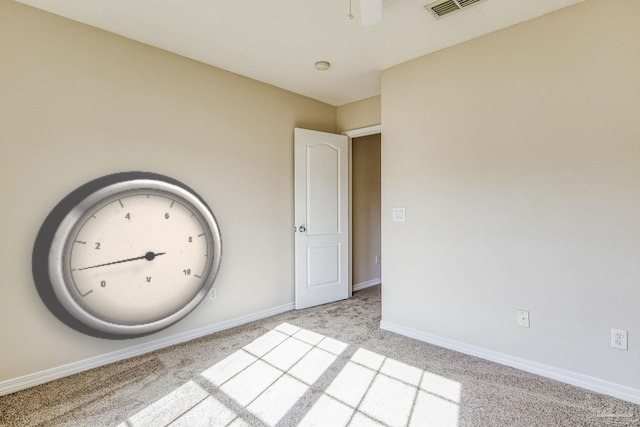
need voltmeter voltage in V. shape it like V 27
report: V 1
